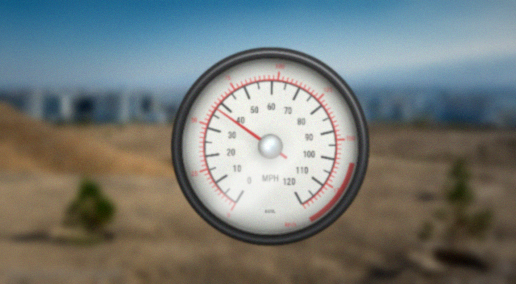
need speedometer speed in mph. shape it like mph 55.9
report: mph 37.5
